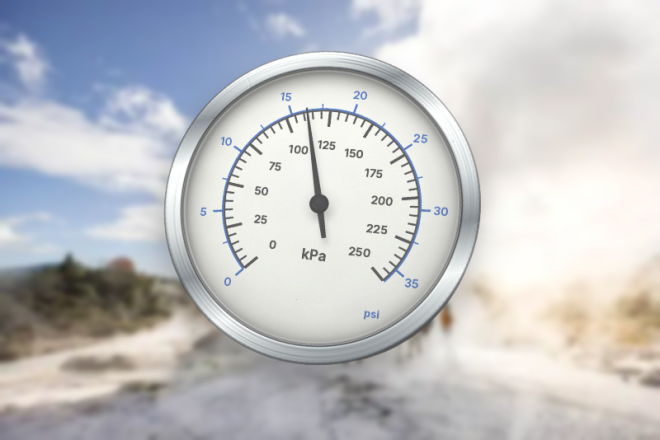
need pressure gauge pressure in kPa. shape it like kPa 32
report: kPa 112.5
